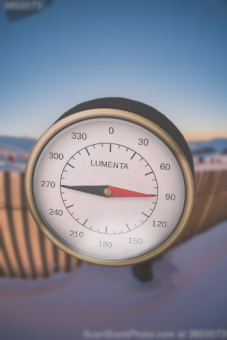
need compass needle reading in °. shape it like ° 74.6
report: ° 90
